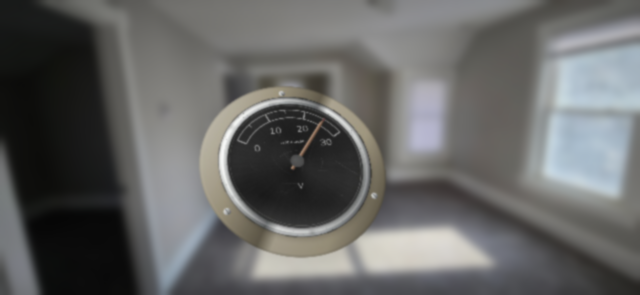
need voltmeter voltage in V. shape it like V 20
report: V 25
